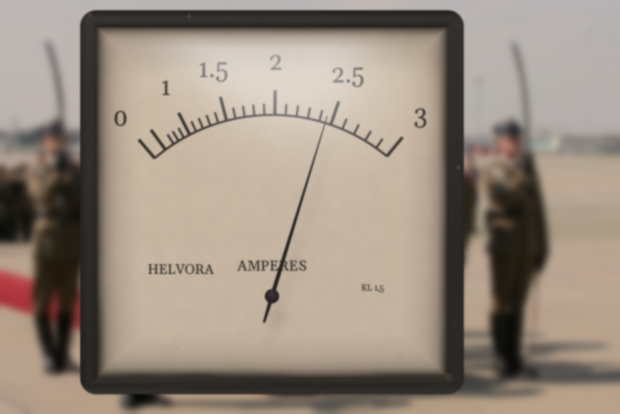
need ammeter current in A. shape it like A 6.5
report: A 2.45
